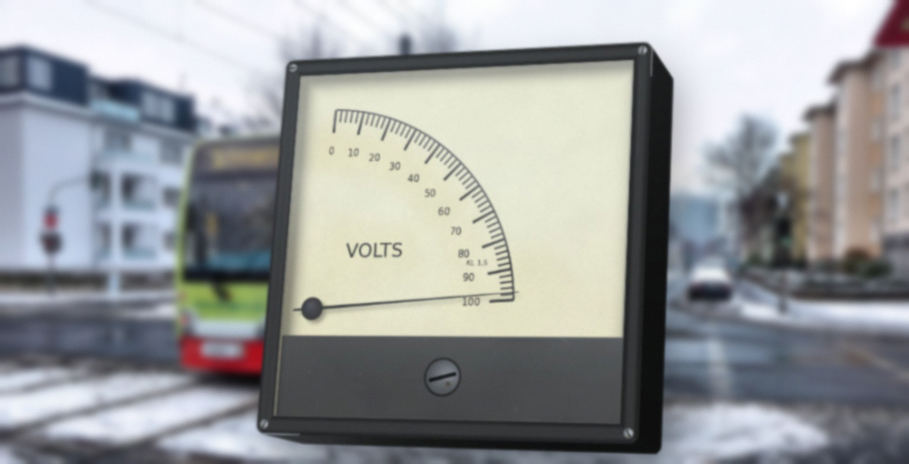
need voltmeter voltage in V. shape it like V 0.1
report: V 98
